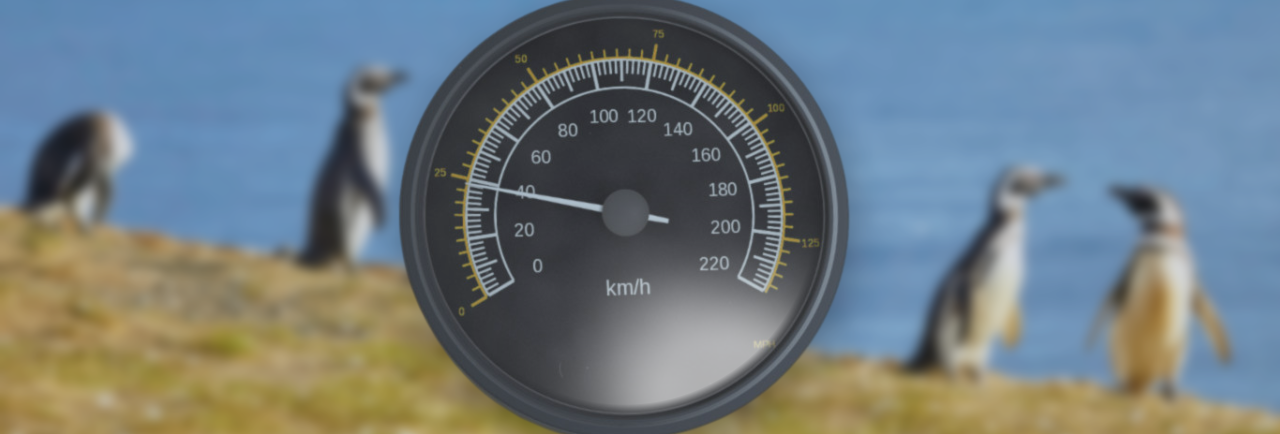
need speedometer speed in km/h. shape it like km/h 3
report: km/h 38
